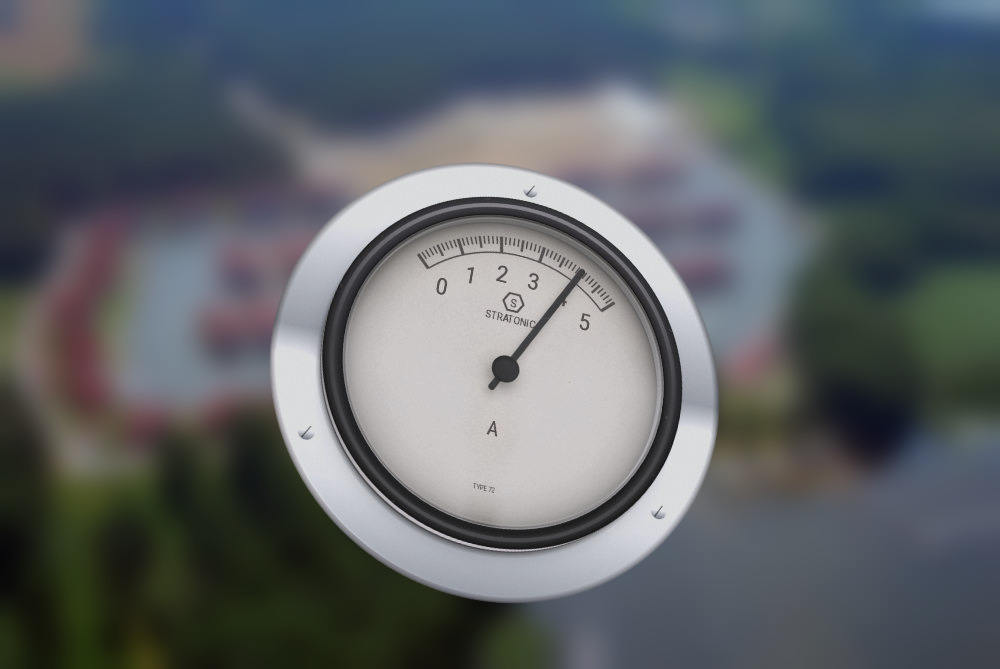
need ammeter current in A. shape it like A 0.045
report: A 4
